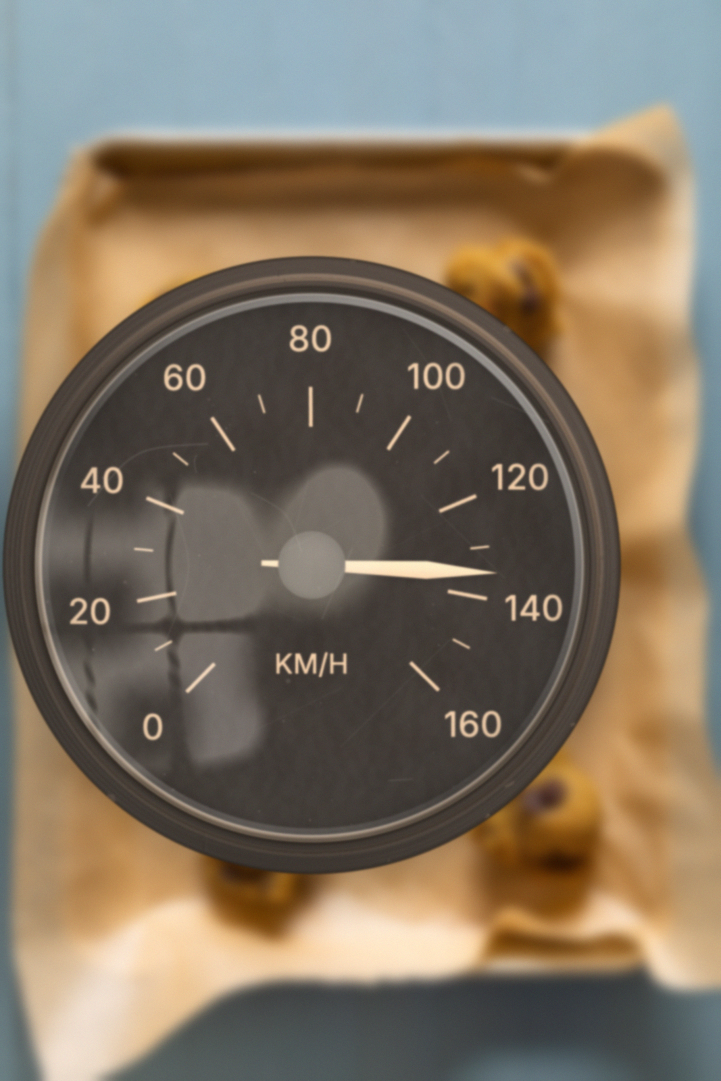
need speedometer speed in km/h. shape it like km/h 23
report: km/h 135
